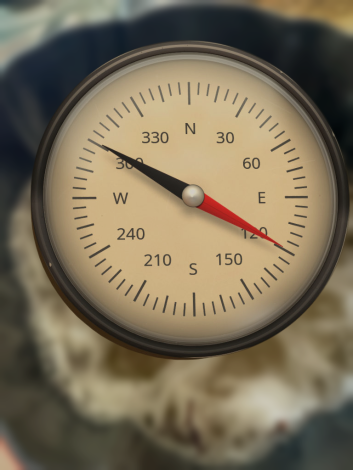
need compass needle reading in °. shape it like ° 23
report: ° 120
